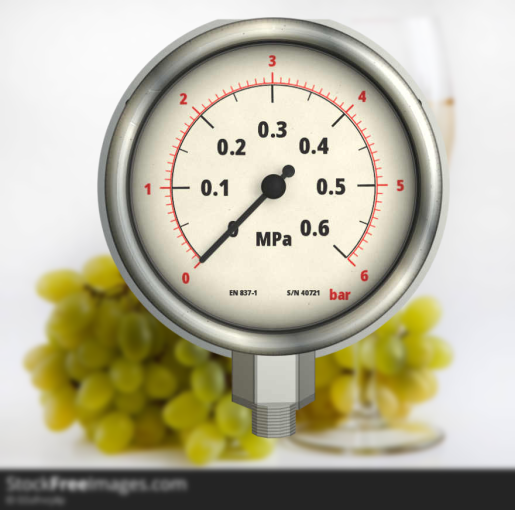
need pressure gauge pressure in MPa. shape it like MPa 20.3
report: MPa 0
